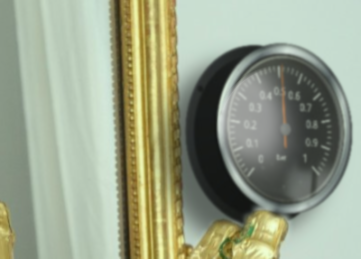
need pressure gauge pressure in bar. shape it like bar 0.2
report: bar 0.5
